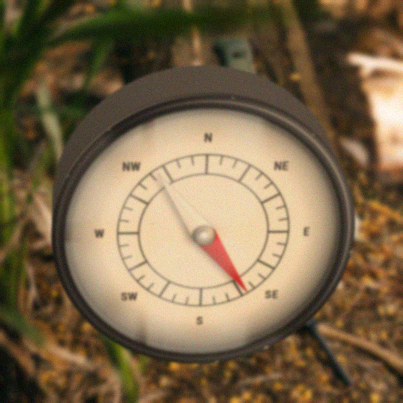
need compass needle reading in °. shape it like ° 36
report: ° 145
